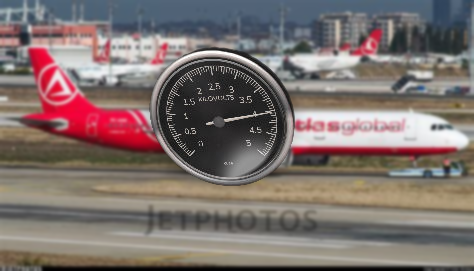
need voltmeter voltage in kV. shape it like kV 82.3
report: kV 4
